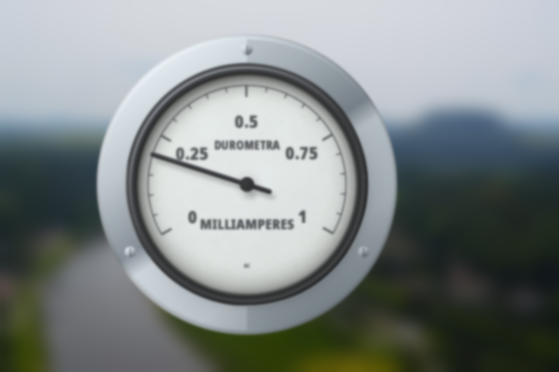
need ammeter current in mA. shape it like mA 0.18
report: mA 0.2
